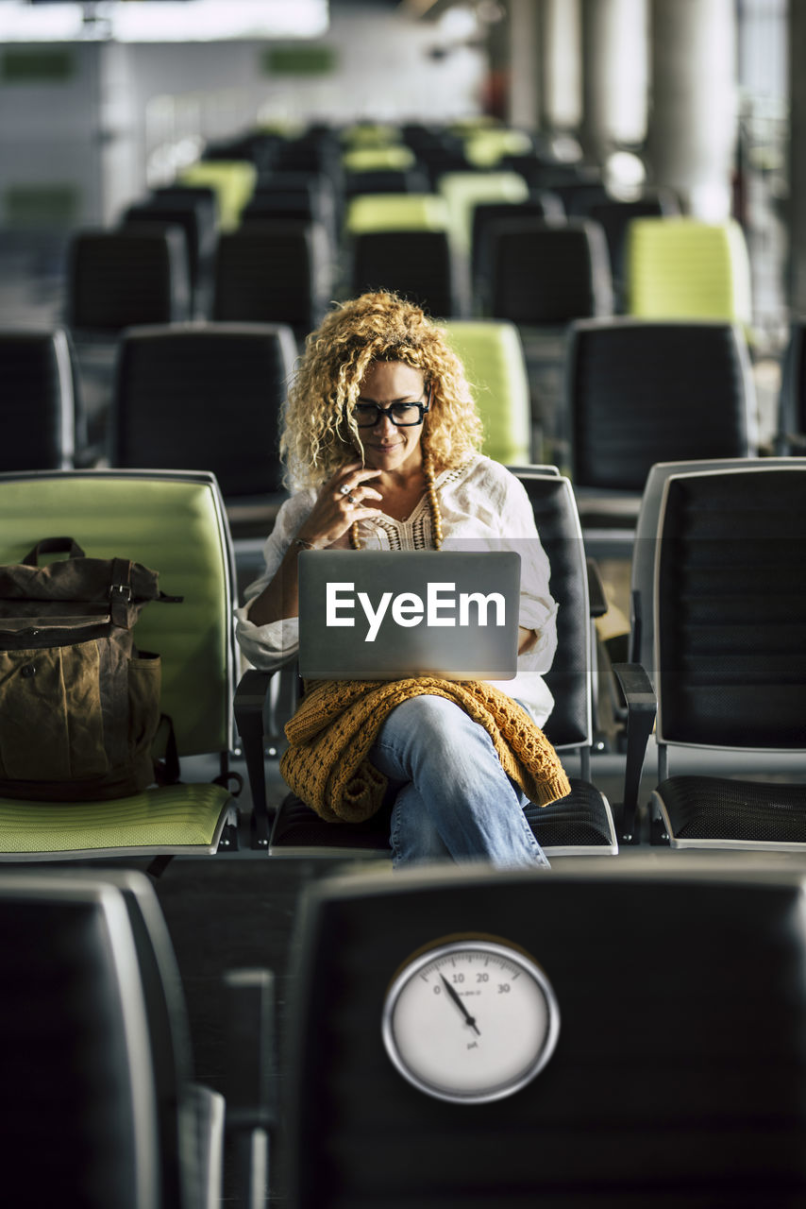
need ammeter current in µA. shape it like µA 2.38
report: µA 5
